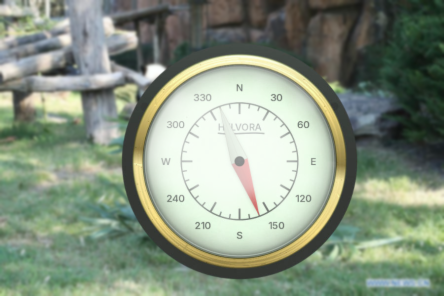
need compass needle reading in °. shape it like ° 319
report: ° 160
